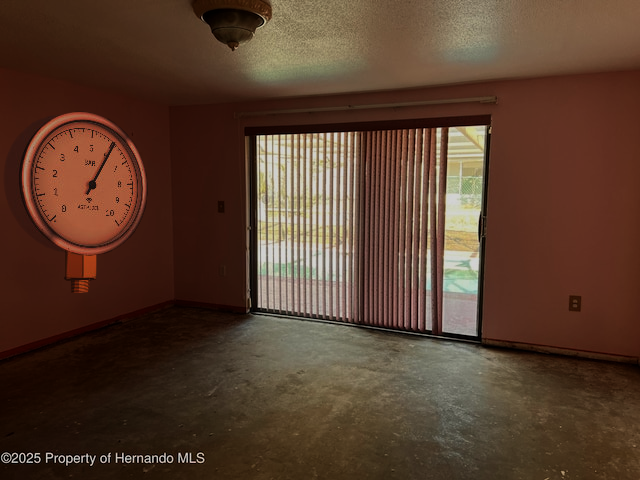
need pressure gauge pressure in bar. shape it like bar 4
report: bar 6
